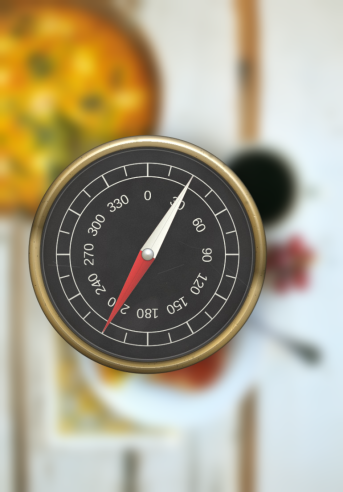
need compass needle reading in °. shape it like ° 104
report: ° 210
